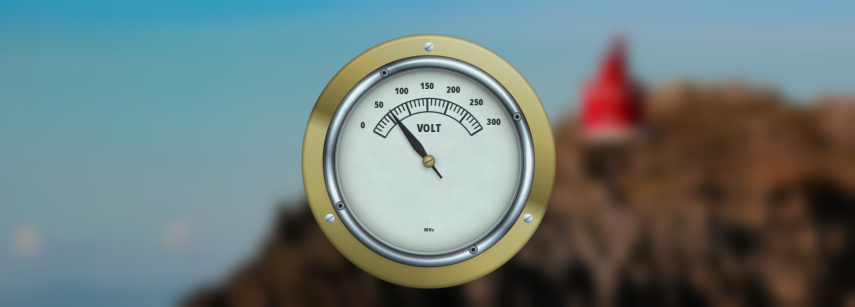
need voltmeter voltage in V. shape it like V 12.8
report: V 60
